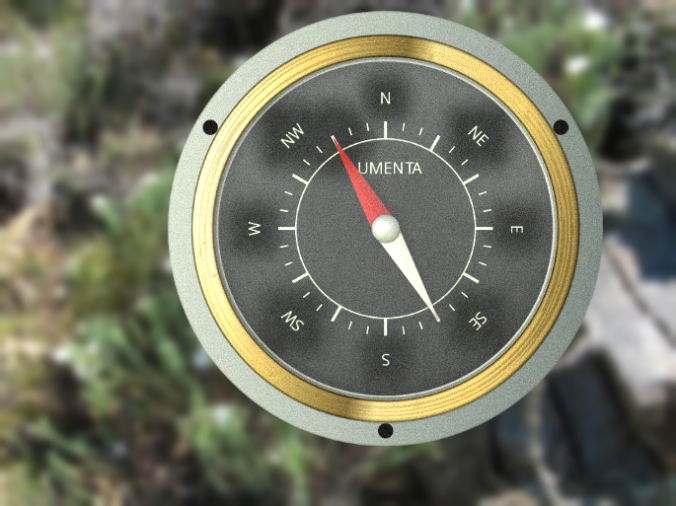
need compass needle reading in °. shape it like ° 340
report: ° 330
